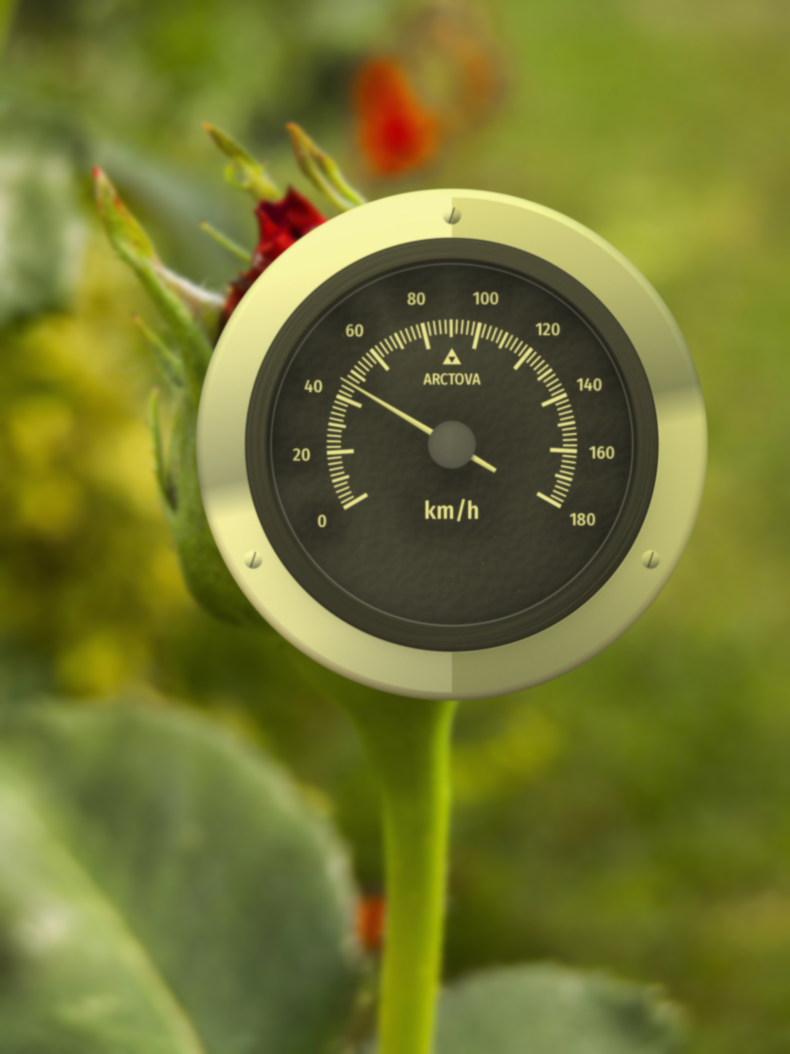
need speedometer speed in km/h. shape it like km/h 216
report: km/h 46
